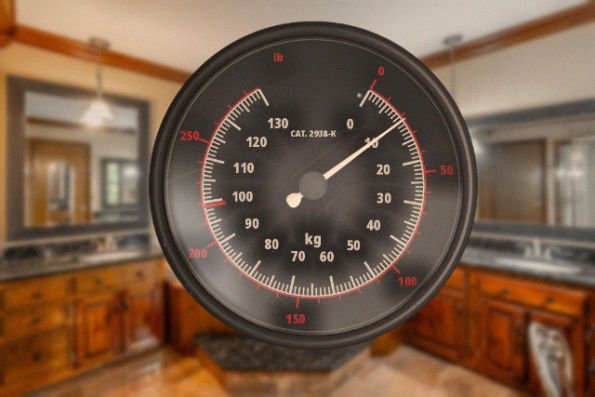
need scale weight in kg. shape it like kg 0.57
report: kg 10
